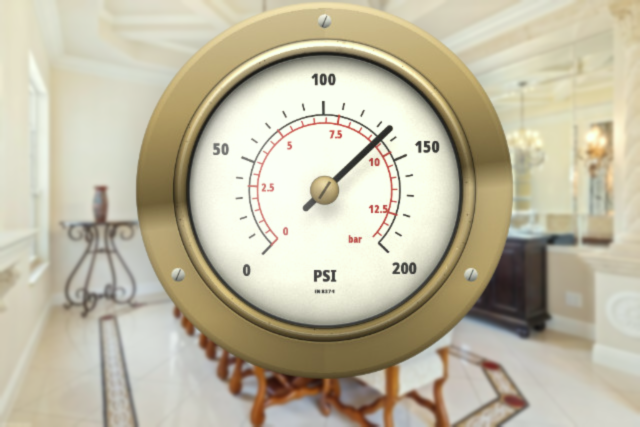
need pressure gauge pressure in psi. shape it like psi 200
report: psi 135
